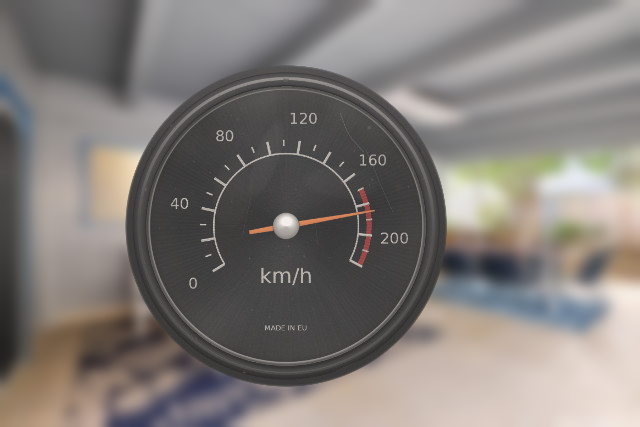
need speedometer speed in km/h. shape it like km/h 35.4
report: km/h 185
